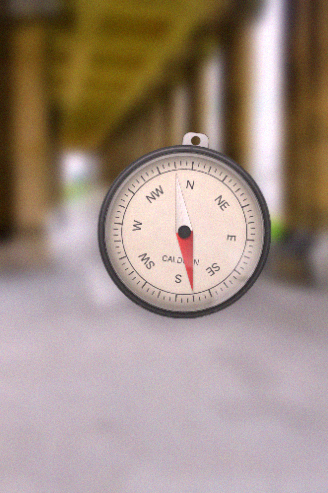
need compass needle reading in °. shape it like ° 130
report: ° 165
